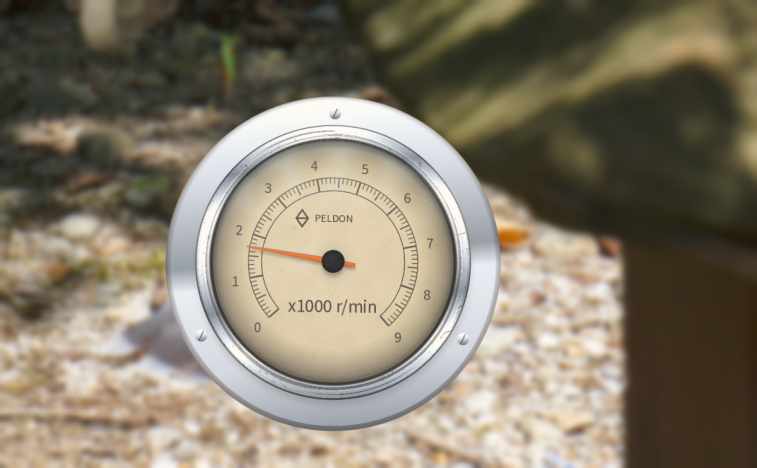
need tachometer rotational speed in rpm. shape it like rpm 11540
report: rpm 1700
